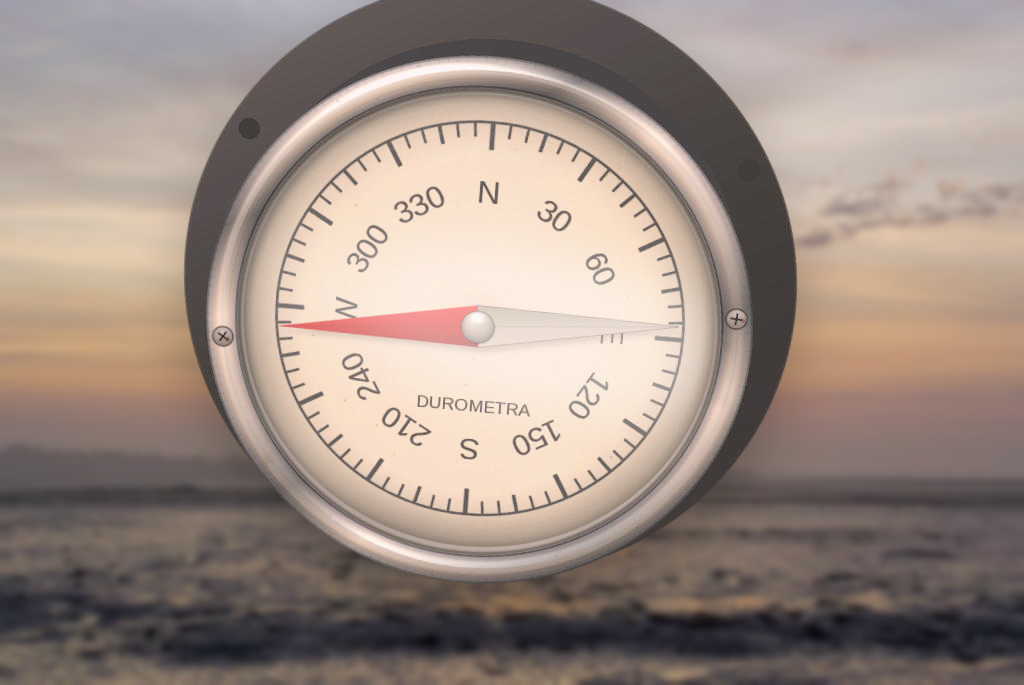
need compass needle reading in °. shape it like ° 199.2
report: ° 265
